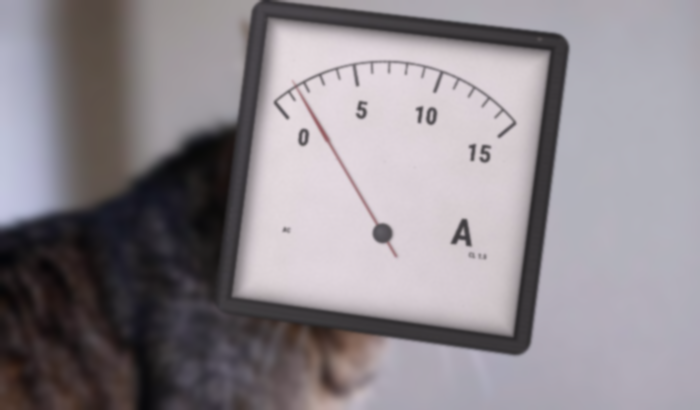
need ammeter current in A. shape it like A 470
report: A 1.5
